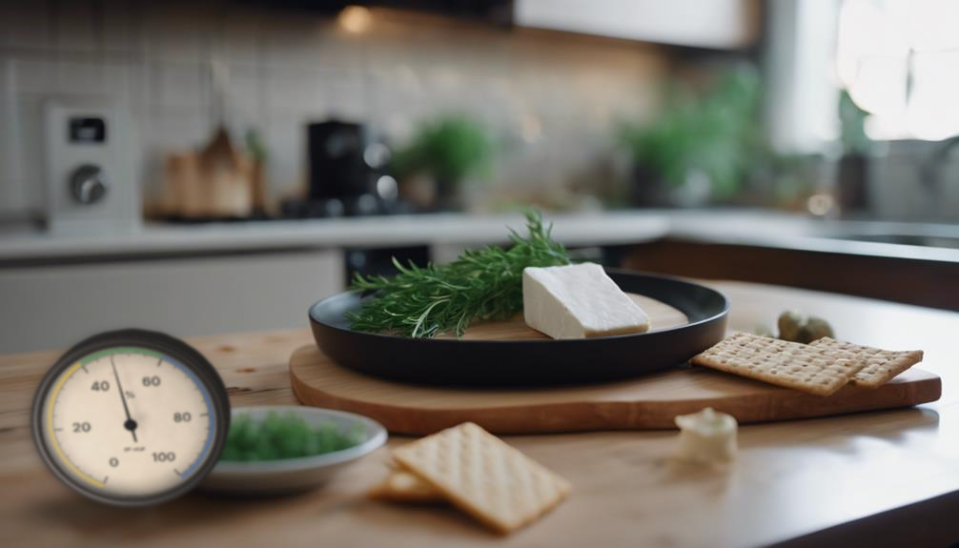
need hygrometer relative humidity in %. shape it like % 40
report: % 48
